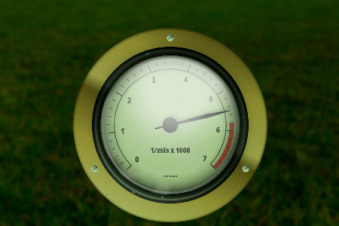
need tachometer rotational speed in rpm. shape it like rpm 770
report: rpm 5500
